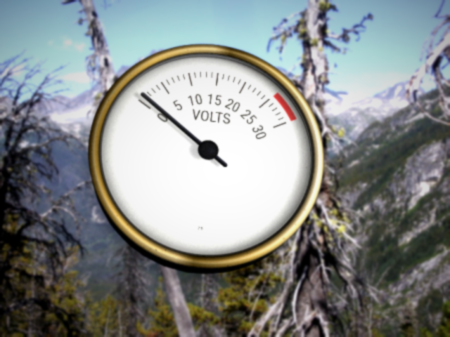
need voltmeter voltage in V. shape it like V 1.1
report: V 1
